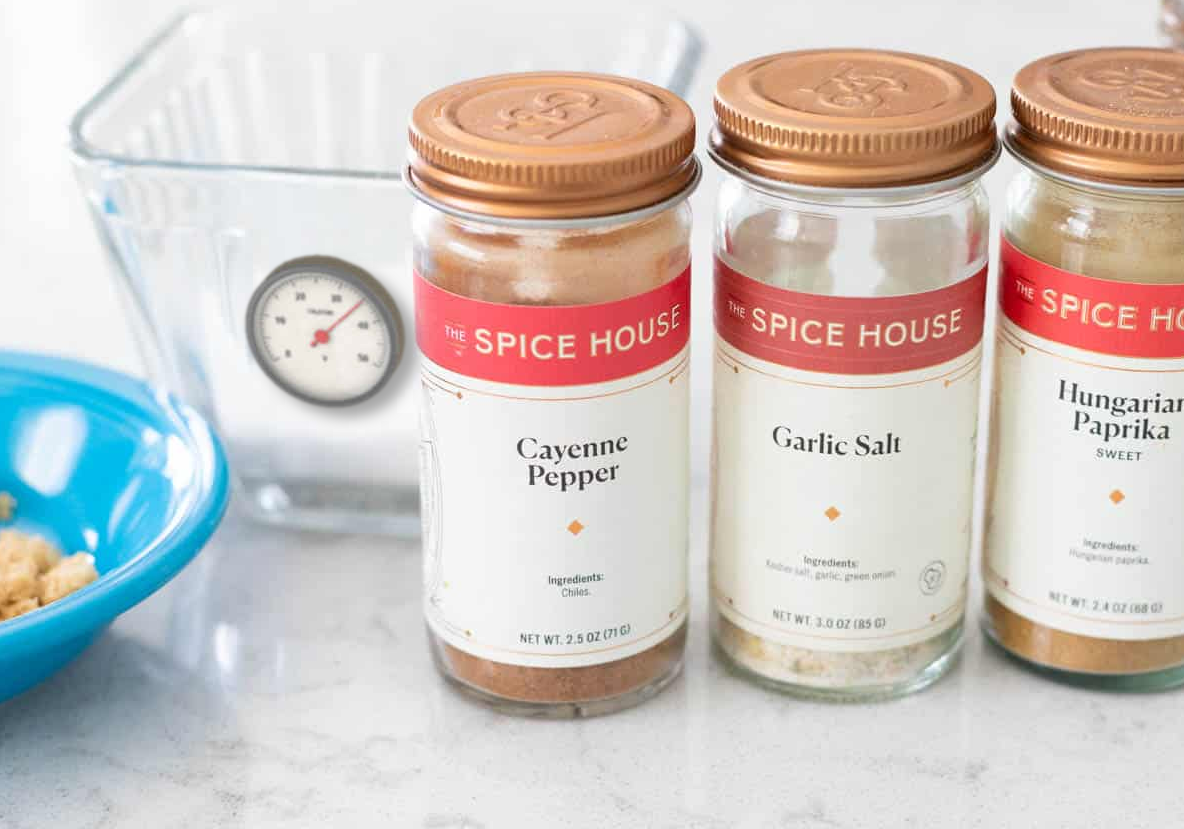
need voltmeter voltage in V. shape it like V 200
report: V 35
